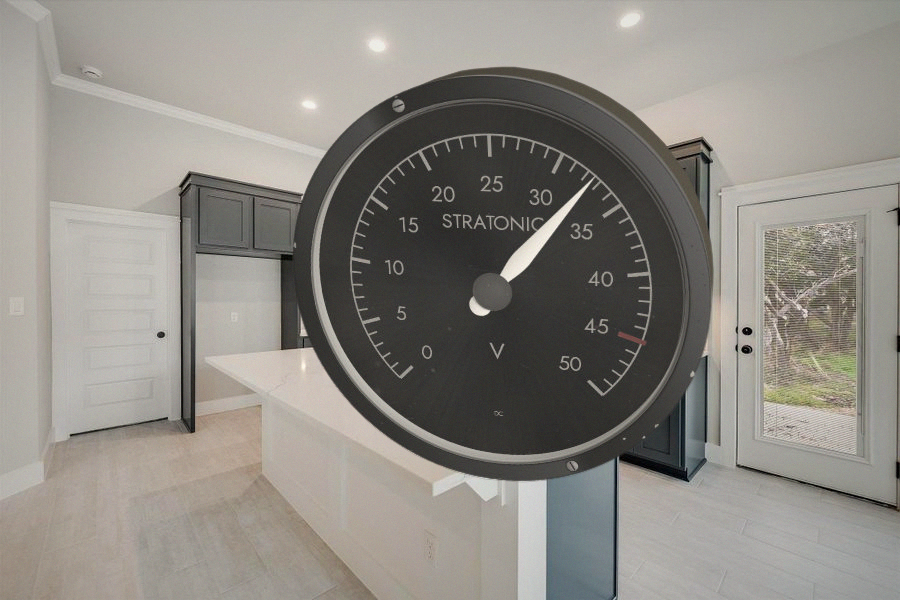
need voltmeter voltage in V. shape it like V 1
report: V 32.5
